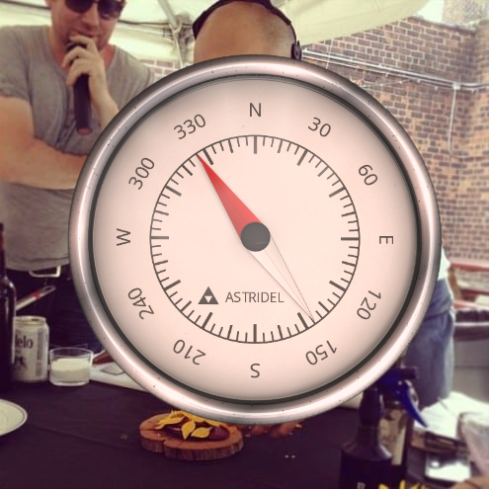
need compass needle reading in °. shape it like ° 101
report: ° 325
